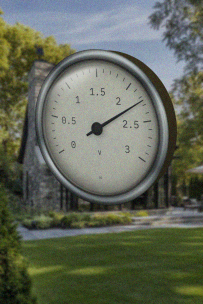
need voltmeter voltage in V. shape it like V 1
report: V 2.25
